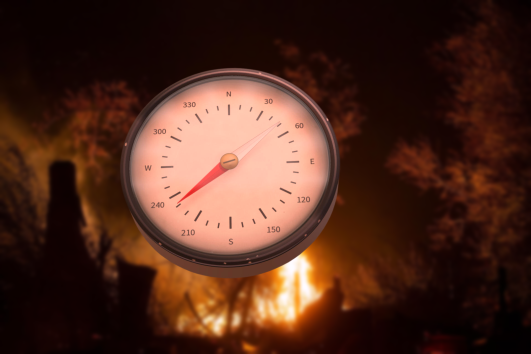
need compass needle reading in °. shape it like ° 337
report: ° 230
